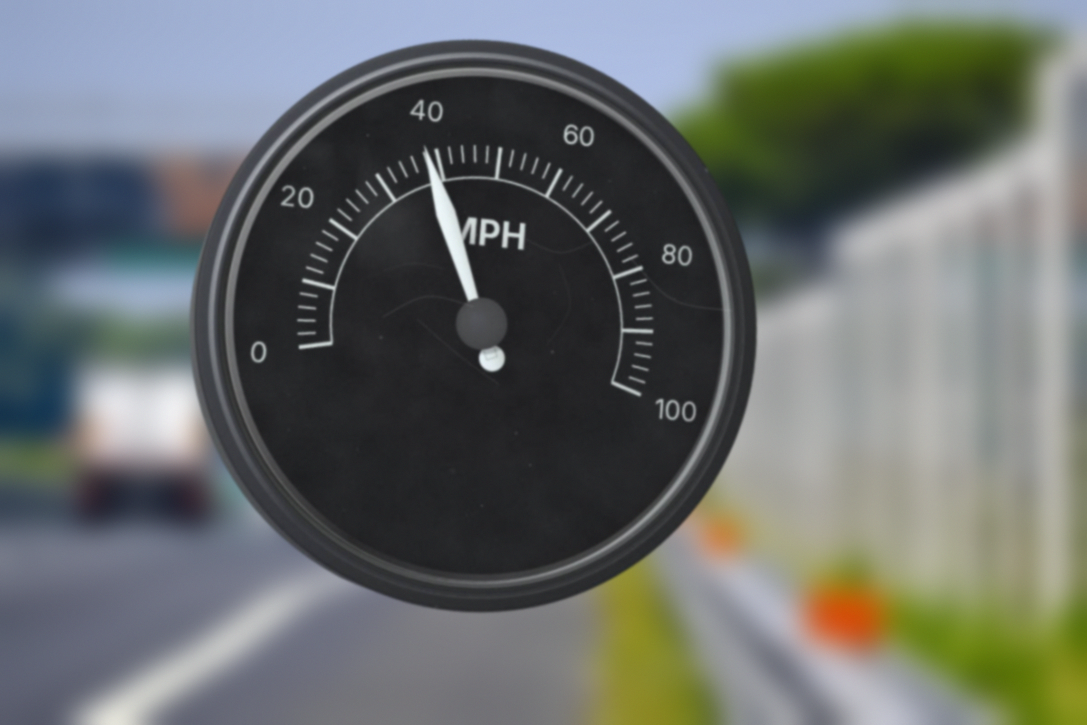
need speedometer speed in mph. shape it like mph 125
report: mph 38
